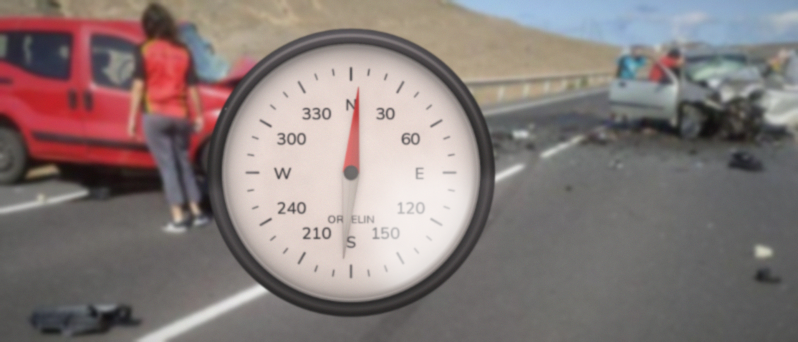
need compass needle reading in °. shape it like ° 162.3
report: ° 5
